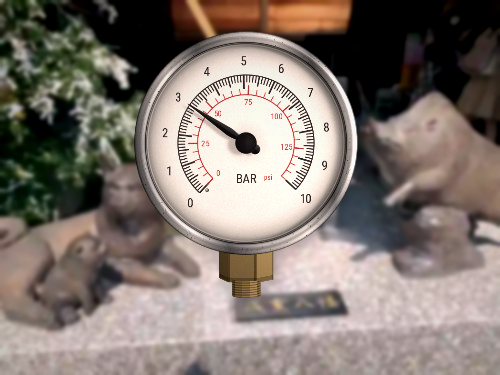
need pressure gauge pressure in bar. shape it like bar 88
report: bar 3
